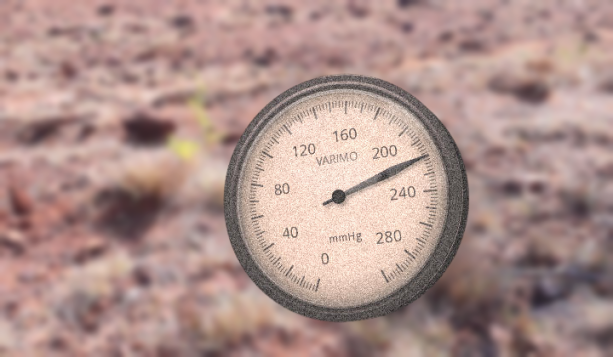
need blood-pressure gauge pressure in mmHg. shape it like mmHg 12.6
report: mmHg 220
